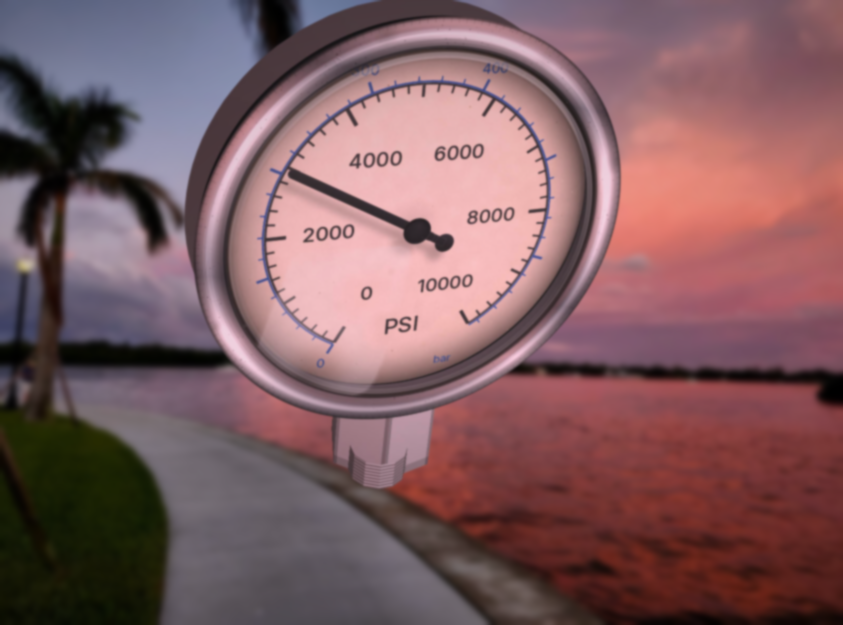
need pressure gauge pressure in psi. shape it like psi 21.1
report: psi 3000
